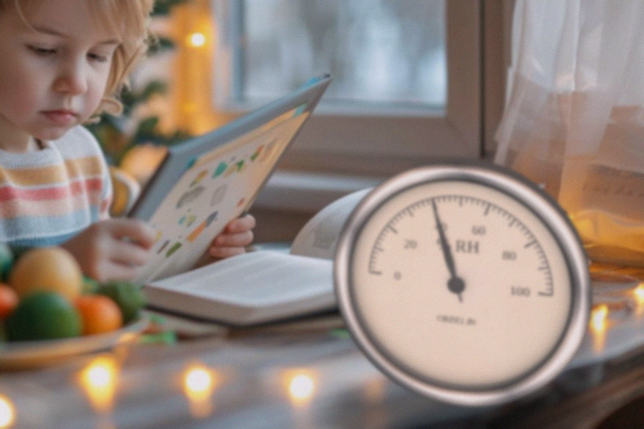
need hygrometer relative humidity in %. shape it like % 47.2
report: % 40
